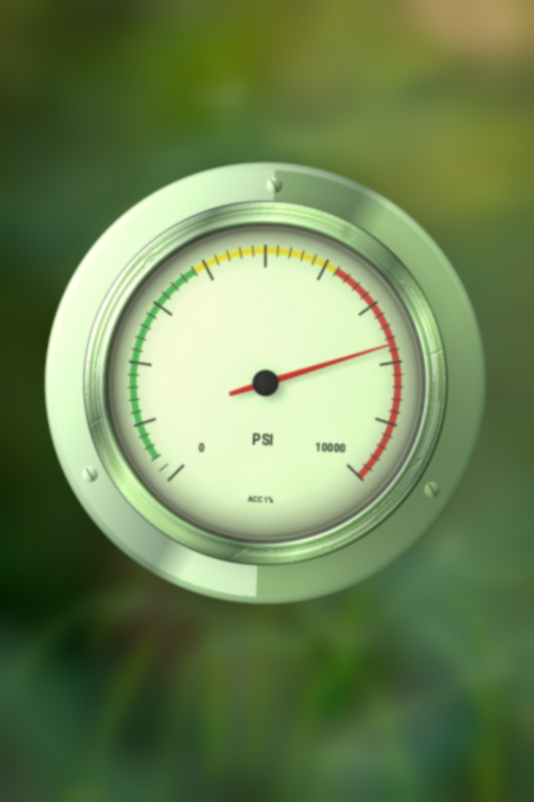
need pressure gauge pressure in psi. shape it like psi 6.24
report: psi 7700
